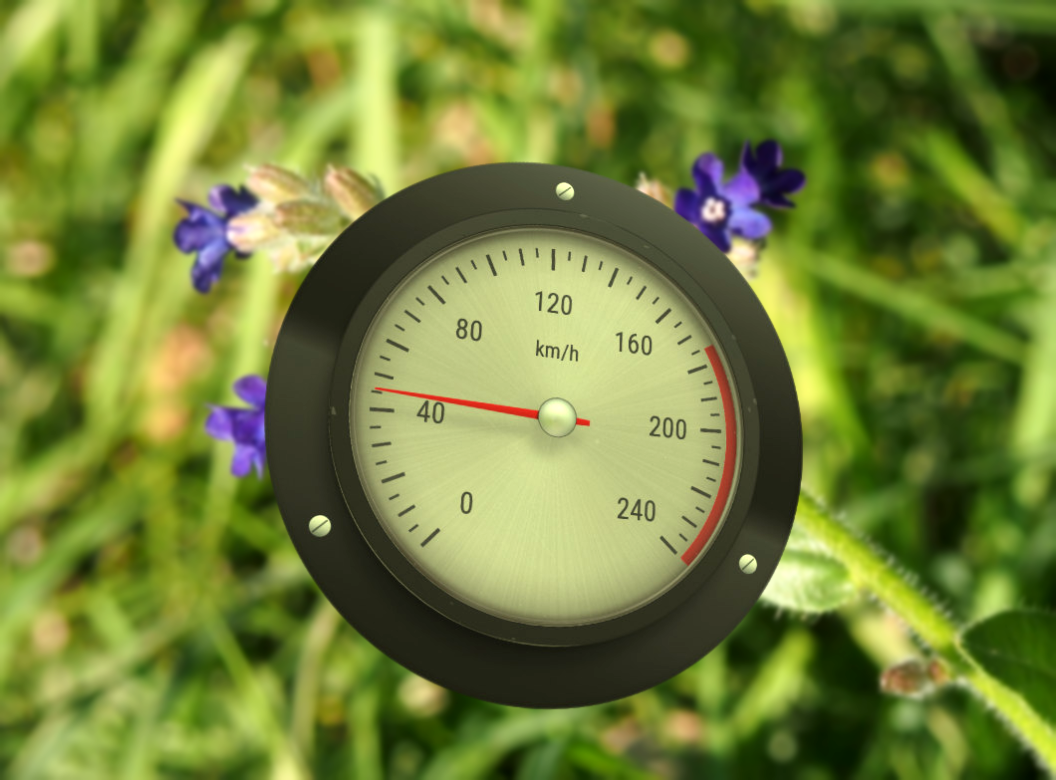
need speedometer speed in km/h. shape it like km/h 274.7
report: km/h 45
